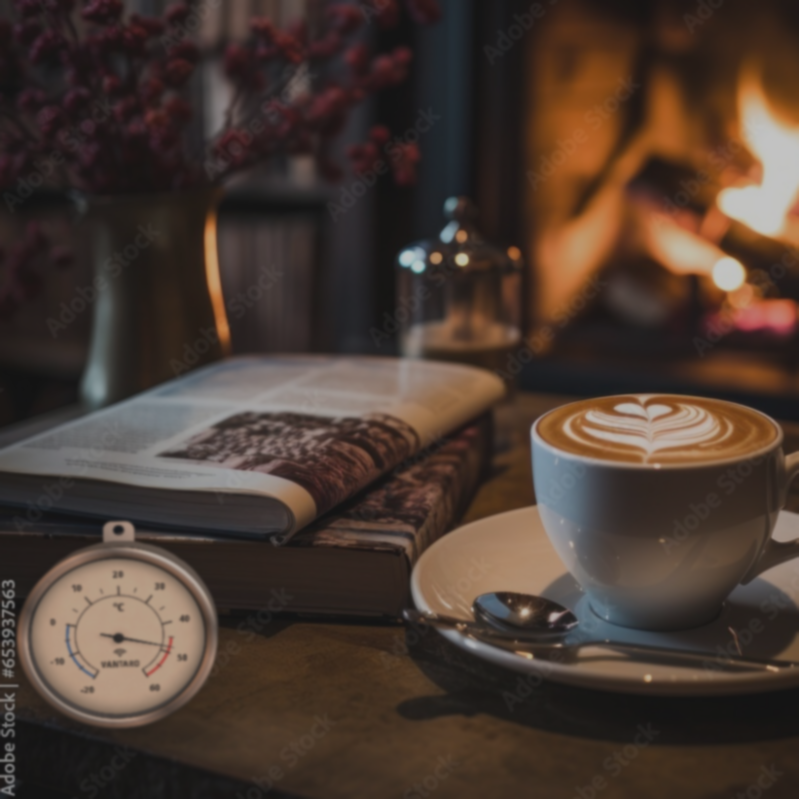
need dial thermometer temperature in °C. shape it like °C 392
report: °C 47.5
